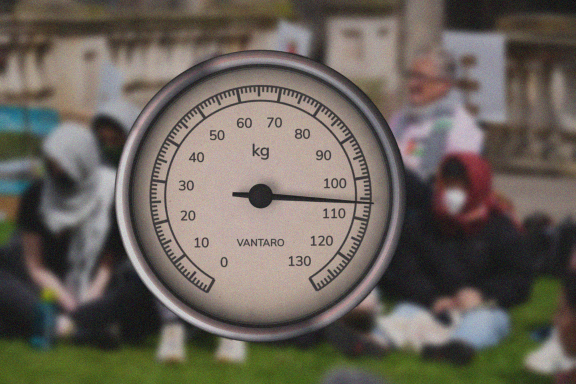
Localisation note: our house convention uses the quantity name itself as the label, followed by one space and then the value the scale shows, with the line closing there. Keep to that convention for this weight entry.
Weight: 106 kg
